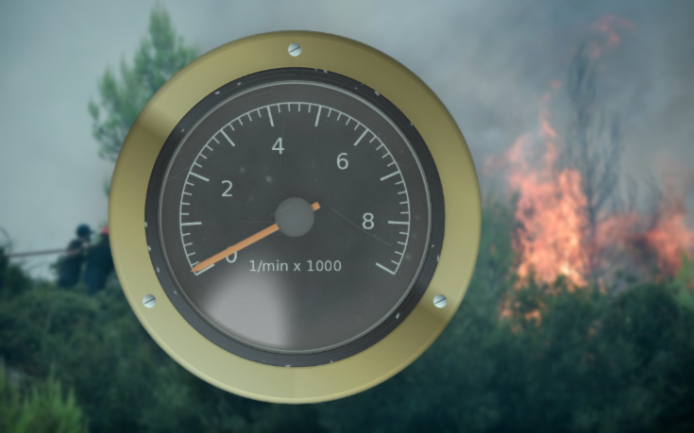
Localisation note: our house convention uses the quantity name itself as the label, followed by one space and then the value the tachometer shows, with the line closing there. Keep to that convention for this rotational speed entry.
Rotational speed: 100 rpm
